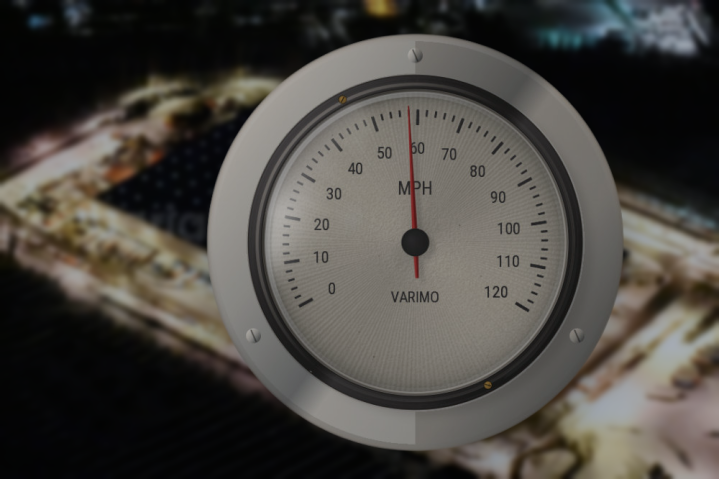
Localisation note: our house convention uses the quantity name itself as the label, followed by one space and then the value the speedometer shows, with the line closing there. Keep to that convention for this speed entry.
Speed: 58 mph
